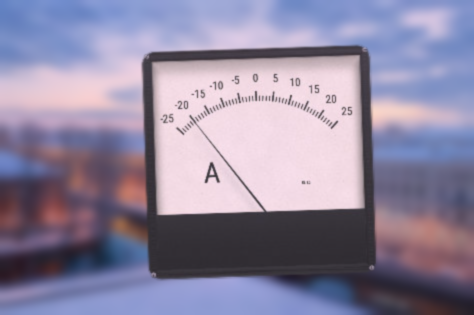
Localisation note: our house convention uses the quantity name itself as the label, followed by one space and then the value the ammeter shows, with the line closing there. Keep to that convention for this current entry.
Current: -20 A
